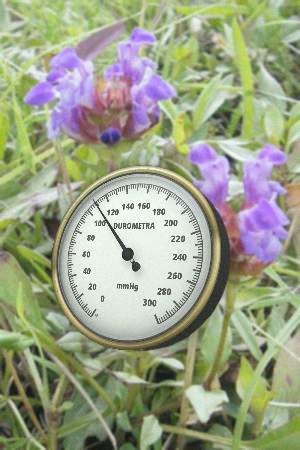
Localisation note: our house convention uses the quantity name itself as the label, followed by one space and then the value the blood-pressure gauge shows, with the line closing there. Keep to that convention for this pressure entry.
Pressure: 110 mmHg
